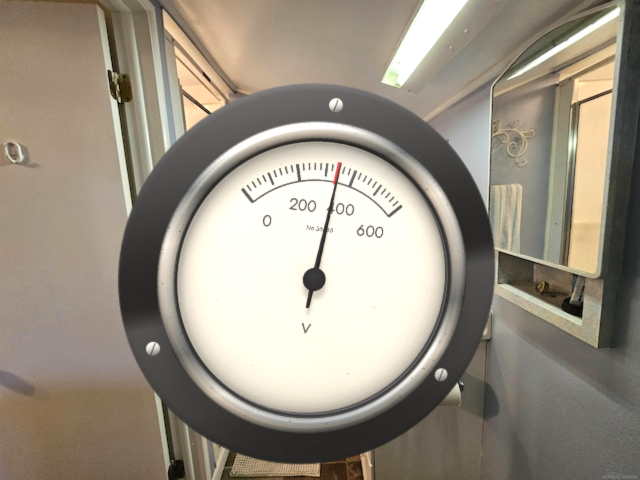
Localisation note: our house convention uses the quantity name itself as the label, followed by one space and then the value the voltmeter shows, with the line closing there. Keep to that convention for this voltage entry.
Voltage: 340 V
